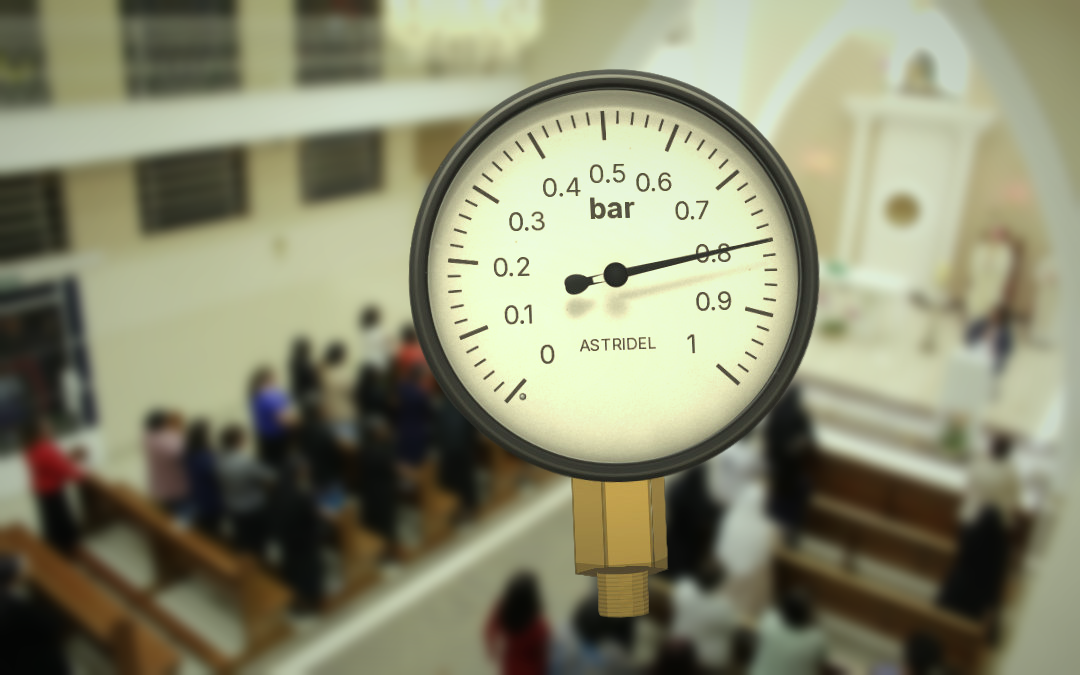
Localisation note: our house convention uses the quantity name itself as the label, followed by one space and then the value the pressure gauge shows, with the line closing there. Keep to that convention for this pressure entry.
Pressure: 0.8 bar
